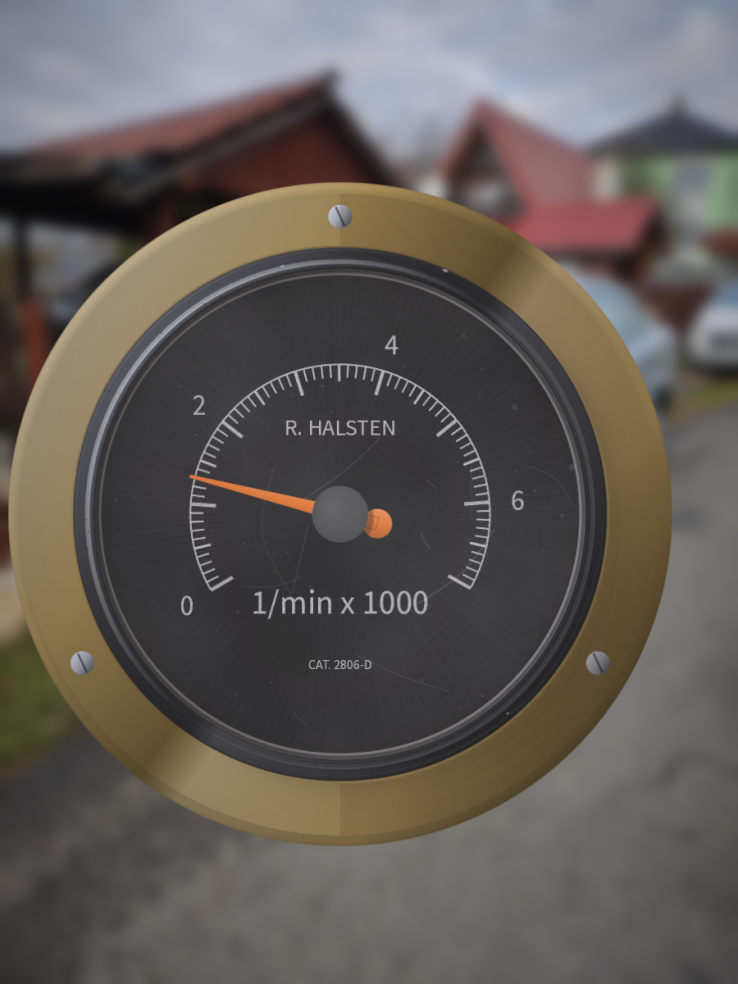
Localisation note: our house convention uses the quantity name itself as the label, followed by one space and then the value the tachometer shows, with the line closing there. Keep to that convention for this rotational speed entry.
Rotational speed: 1300 rpm
